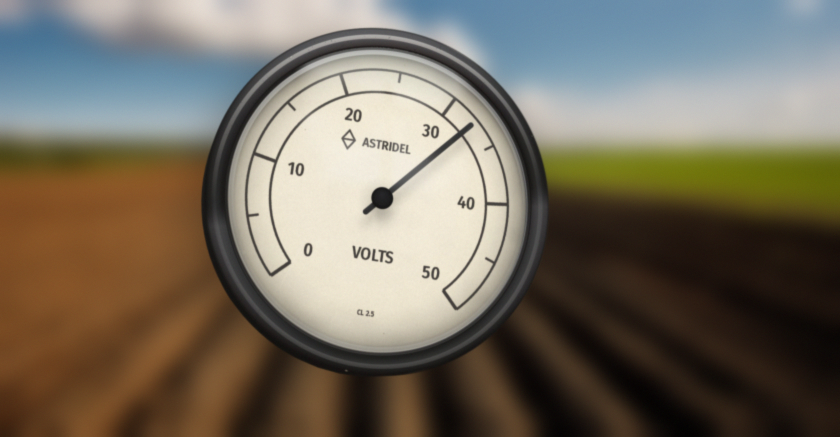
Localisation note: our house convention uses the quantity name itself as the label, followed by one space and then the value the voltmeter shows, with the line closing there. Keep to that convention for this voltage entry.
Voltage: 32.5 V
